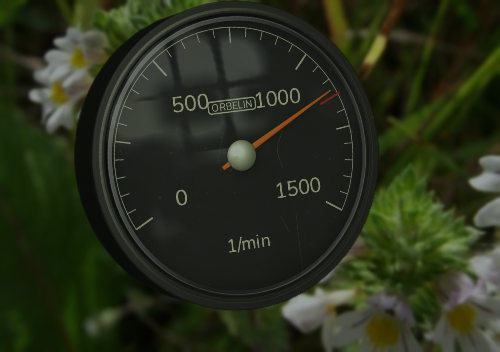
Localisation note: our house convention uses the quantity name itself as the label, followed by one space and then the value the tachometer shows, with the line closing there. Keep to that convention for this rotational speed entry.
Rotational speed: 1125 rpm
